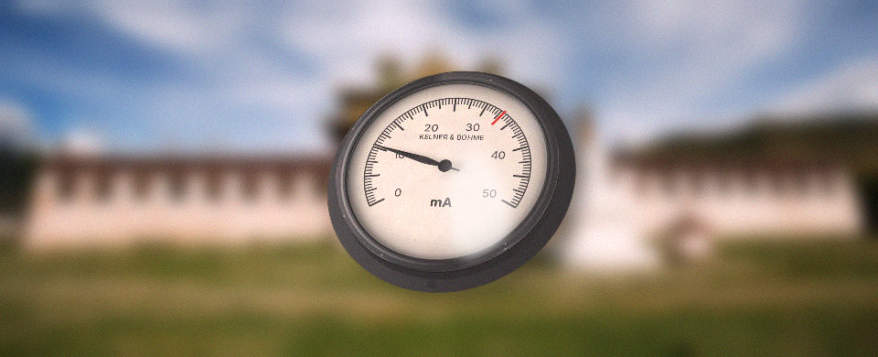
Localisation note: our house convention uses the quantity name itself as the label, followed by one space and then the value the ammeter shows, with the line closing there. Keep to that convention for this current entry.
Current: 10 mA
